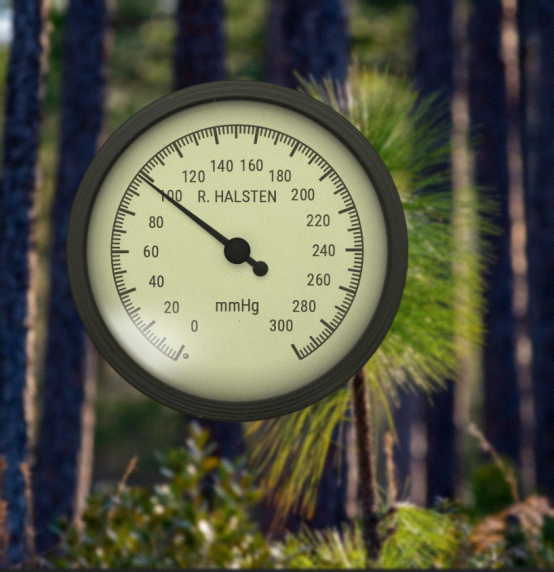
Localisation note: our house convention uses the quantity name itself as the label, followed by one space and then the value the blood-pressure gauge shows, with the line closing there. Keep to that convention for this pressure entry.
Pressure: 98 mmHg
